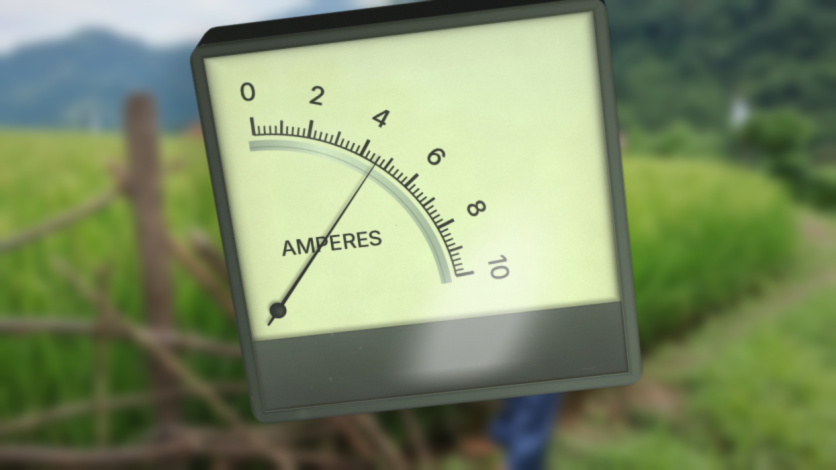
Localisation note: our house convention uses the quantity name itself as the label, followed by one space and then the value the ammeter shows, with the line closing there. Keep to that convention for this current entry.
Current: 4.6 A
